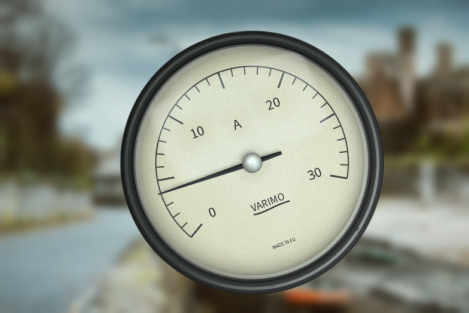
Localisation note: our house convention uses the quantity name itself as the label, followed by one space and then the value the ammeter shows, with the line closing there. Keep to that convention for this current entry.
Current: 4 A
